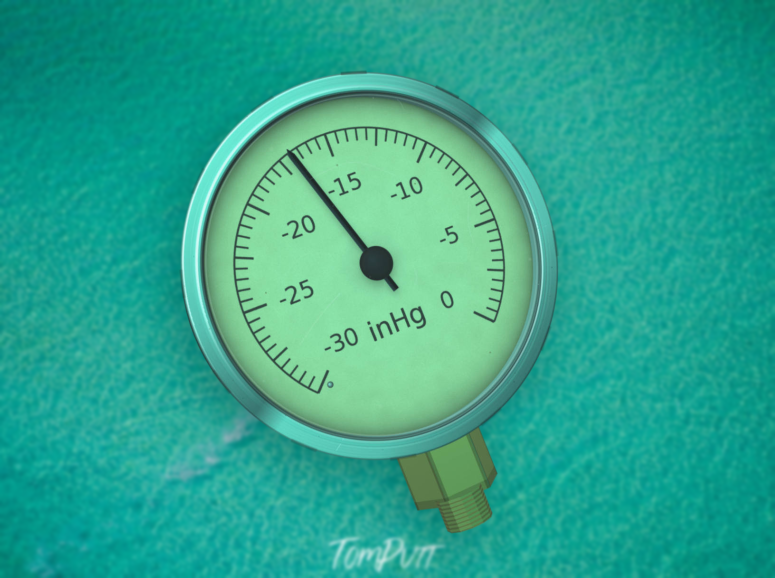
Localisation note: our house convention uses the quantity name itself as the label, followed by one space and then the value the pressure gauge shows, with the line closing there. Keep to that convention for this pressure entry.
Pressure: -17 inHg
